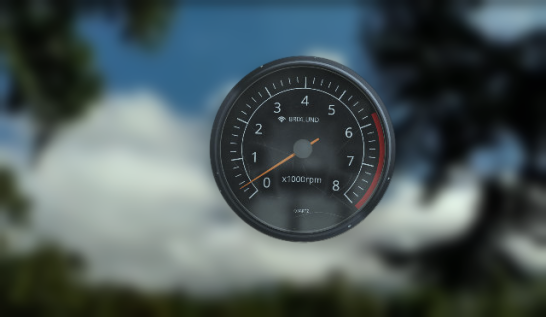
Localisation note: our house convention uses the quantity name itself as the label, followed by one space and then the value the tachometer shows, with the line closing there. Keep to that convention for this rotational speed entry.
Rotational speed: 300 rpm
